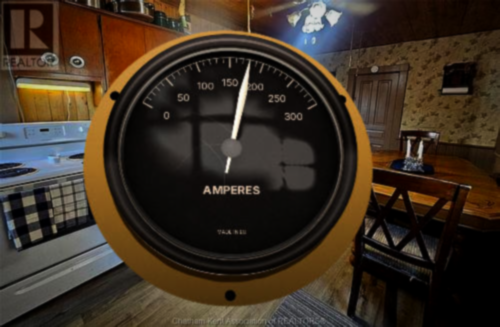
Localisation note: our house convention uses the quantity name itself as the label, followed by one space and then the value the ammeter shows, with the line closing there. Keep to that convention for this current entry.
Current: 180 A
